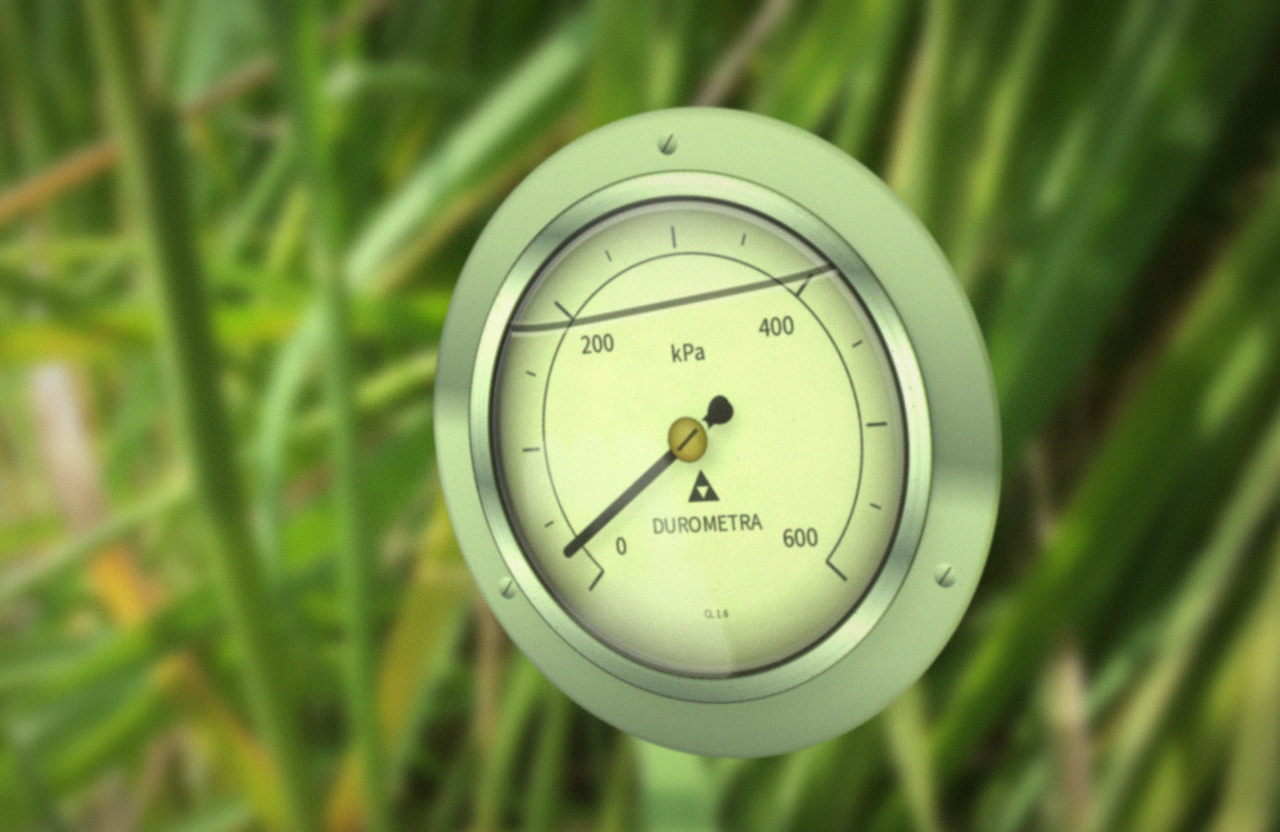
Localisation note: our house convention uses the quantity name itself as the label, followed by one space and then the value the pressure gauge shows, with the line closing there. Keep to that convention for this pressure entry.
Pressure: 25 kPa
